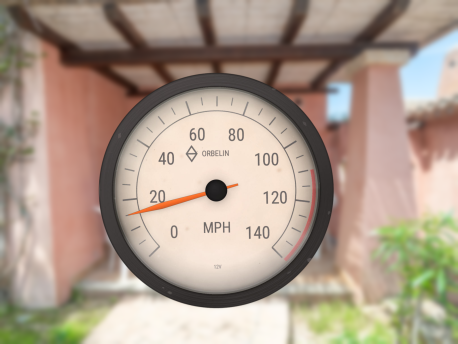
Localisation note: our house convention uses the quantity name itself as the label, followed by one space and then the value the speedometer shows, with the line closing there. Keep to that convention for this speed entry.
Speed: 15 mph
